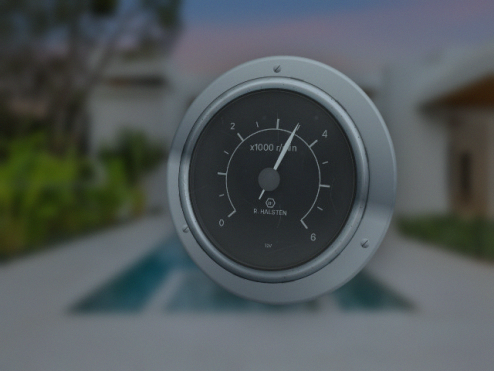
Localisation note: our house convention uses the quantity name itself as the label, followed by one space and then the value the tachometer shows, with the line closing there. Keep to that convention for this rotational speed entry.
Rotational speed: 3500 rpm
